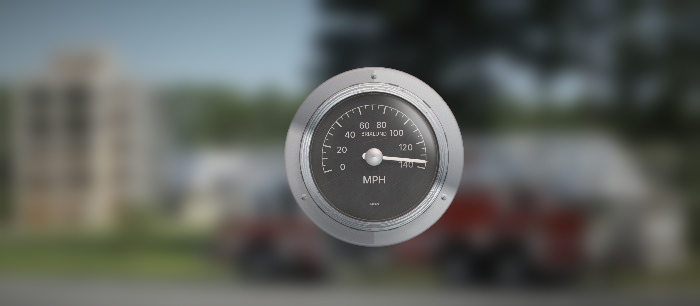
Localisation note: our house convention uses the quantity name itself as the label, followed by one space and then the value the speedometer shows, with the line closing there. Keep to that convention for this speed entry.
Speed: 135 mph
